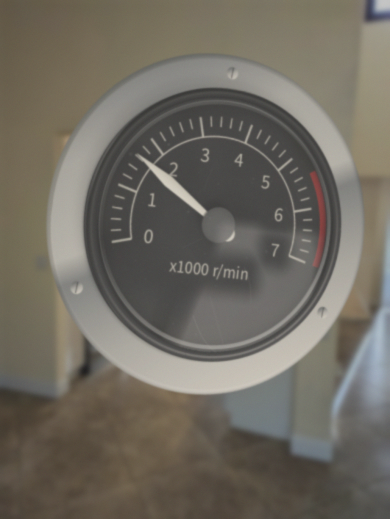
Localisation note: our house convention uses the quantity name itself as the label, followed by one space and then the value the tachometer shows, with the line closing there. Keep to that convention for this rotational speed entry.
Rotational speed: 1600 rpm
